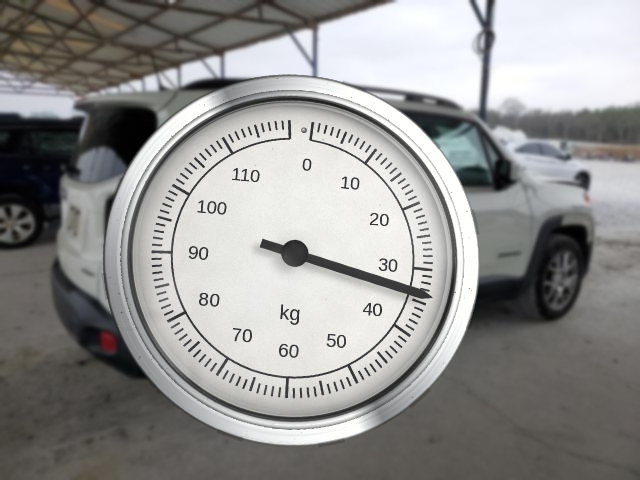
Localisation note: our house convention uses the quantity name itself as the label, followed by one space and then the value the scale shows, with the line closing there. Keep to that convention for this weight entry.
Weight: 34 kg
